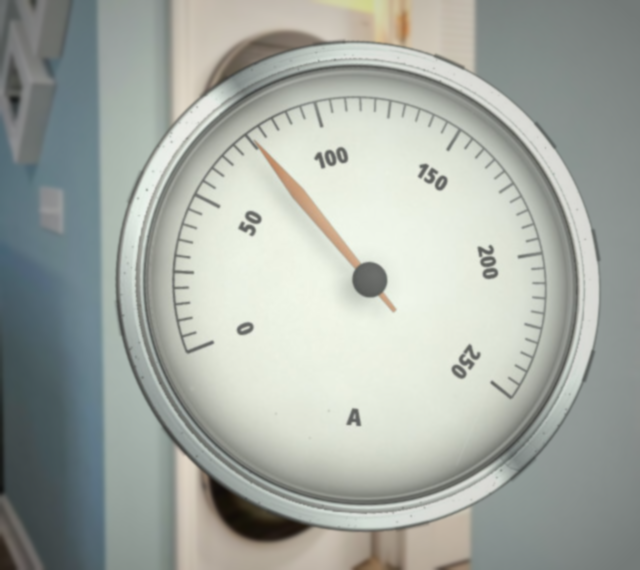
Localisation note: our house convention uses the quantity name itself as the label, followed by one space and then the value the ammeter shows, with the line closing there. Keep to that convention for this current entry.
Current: 75 A
